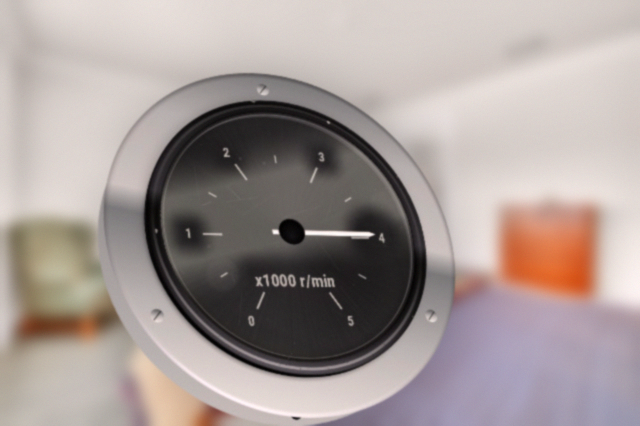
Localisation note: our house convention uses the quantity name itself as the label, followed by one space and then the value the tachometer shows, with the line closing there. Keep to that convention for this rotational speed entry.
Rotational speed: 4000 rpm
